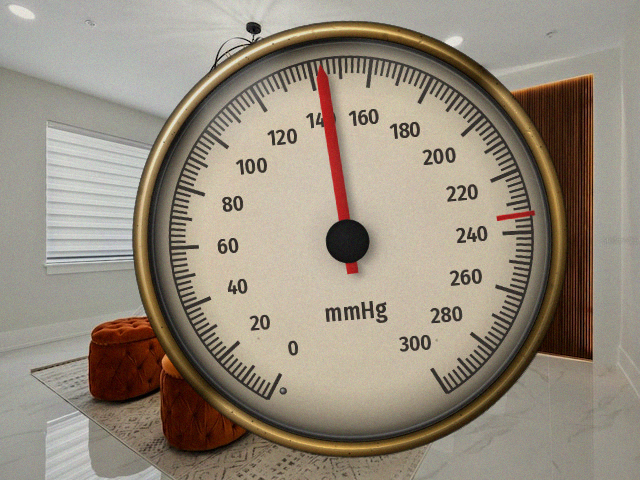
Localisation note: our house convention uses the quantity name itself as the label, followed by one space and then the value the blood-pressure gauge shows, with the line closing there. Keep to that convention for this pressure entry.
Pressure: 144 mmHg
